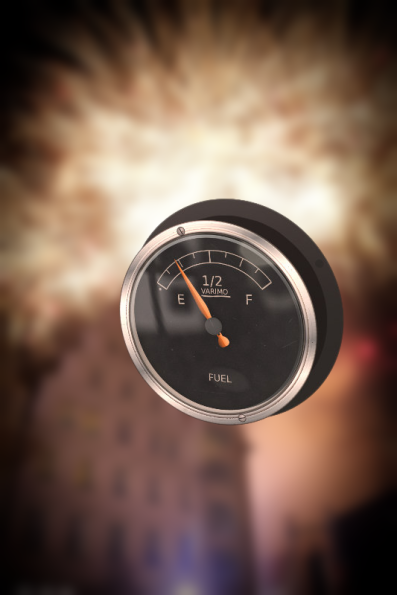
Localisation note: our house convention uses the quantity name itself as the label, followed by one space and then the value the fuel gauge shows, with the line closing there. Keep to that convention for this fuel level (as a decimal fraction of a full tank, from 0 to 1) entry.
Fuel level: 0.25
